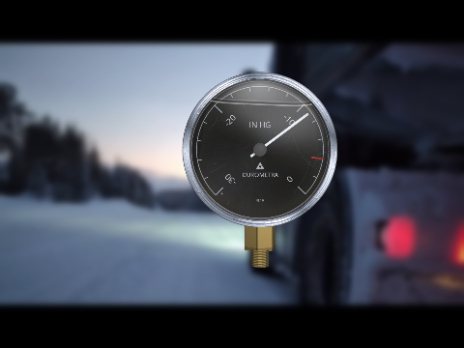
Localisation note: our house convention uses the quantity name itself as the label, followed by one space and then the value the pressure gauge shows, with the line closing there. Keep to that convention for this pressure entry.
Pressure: -9 inHg
